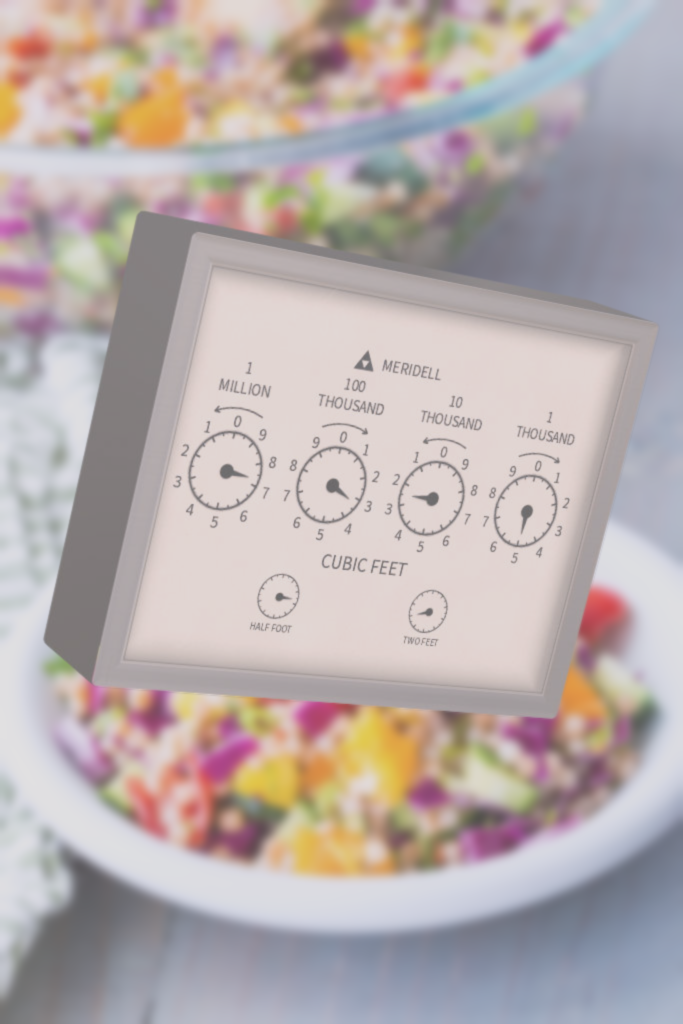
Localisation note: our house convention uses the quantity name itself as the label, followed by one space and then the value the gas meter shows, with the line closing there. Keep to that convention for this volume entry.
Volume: 732500 ft³
